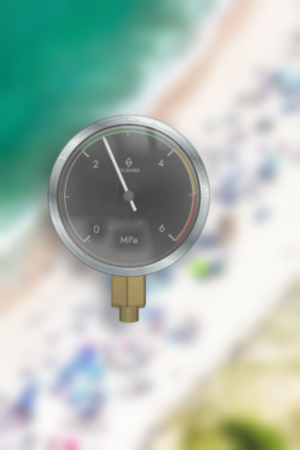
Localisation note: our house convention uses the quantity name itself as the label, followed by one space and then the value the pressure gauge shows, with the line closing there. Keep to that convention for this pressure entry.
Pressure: 2.5 MPa
